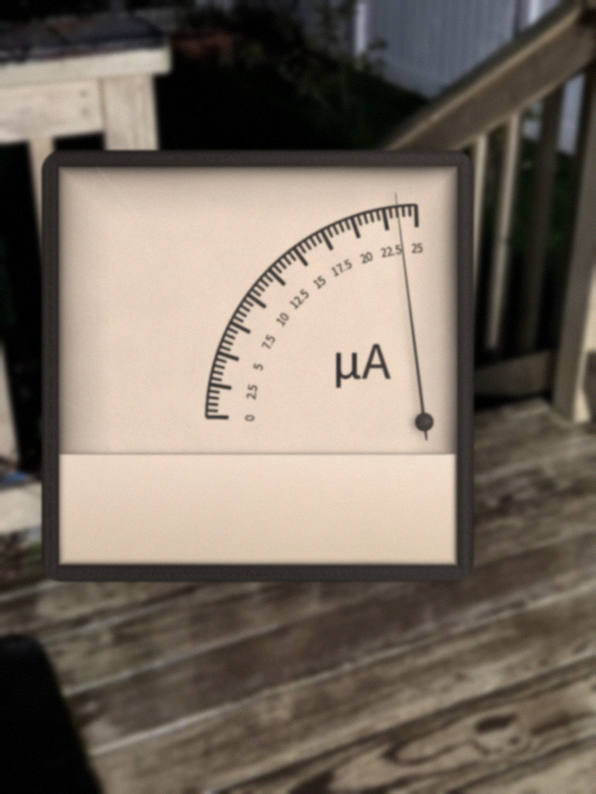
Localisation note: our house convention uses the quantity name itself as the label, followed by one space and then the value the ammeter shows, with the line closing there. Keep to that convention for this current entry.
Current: 23.5 µA
